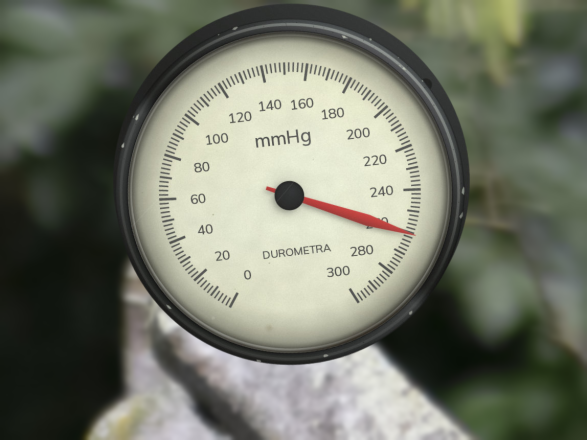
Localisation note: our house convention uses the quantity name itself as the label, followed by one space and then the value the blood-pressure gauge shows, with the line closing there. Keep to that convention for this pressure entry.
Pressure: 260 mmHg
